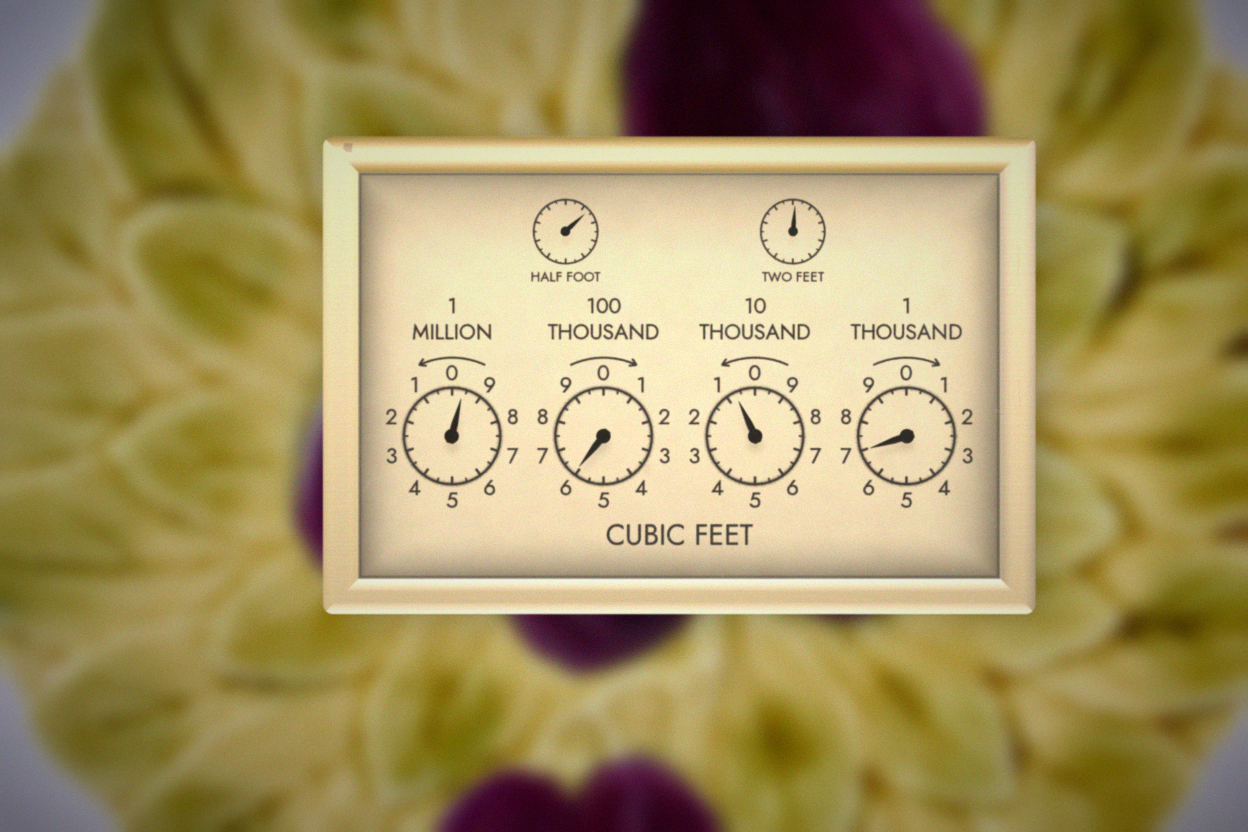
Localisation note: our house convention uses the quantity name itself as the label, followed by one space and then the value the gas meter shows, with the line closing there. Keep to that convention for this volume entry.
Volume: 960700 ft³
